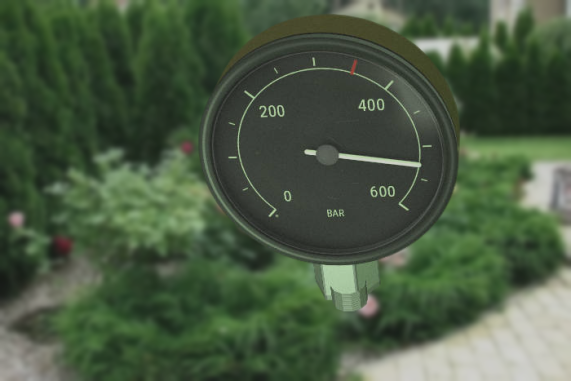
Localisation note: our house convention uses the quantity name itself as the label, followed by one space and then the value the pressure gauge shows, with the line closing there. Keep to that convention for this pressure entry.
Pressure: 525 bar
